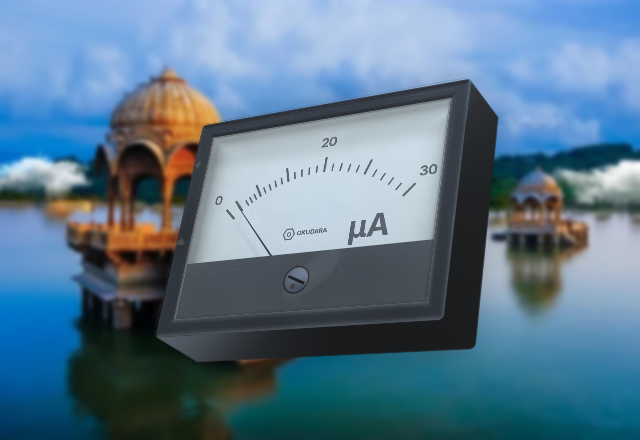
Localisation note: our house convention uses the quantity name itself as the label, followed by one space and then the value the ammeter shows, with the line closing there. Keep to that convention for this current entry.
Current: 5 µA
